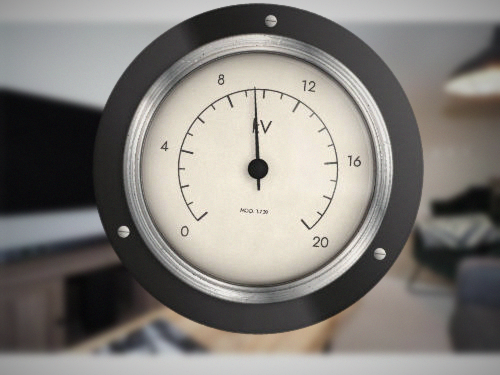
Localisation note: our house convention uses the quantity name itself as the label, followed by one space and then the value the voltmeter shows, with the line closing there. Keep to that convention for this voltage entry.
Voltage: 9.5 kV
